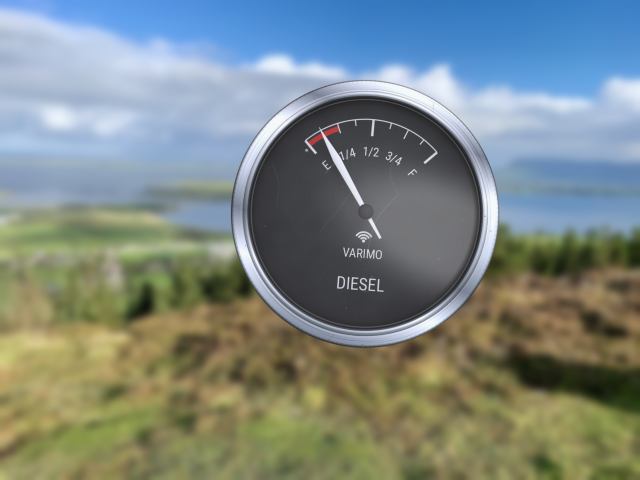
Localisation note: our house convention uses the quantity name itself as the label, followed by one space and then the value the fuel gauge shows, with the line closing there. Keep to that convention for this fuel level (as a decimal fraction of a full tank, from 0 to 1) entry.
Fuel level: 0.125
